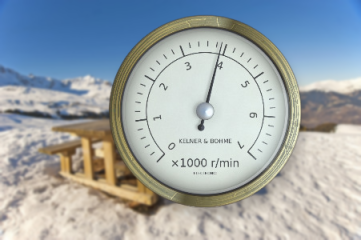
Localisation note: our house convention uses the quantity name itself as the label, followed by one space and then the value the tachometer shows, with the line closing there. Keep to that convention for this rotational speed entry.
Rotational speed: 3900 rpm
